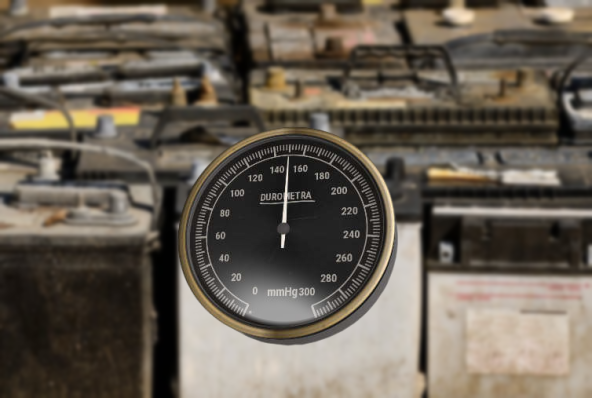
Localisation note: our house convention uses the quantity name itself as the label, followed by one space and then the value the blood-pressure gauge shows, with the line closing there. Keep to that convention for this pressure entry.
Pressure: 150 mmHg
